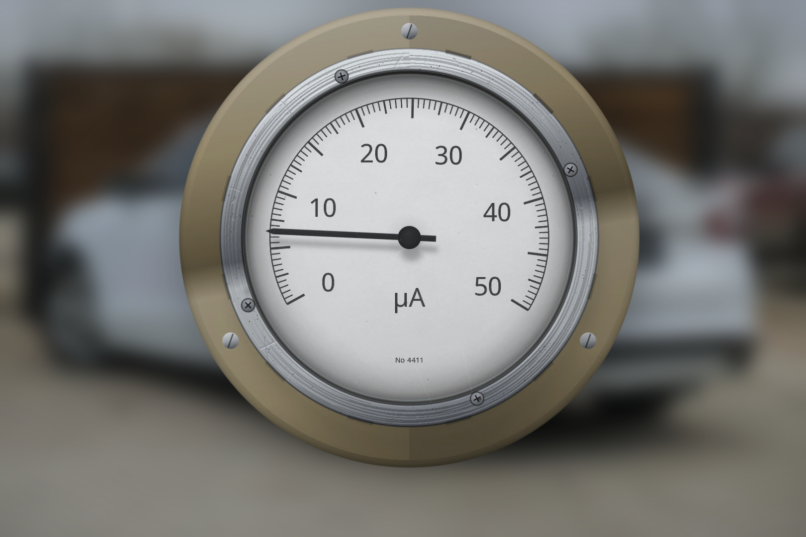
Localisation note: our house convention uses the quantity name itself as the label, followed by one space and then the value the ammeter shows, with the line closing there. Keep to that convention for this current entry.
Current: 6.5 µA
